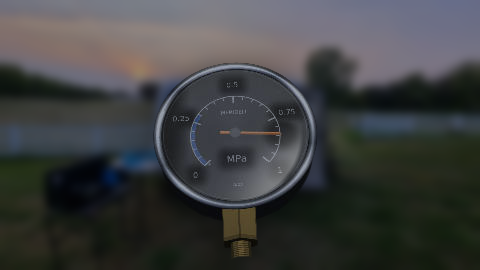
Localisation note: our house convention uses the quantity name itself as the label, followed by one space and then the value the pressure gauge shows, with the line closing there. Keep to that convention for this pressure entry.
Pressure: 0.85 MPa
